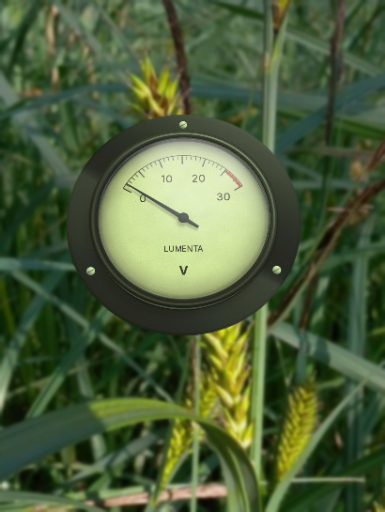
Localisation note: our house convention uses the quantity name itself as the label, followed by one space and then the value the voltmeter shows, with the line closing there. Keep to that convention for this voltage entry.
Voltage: 1 V
